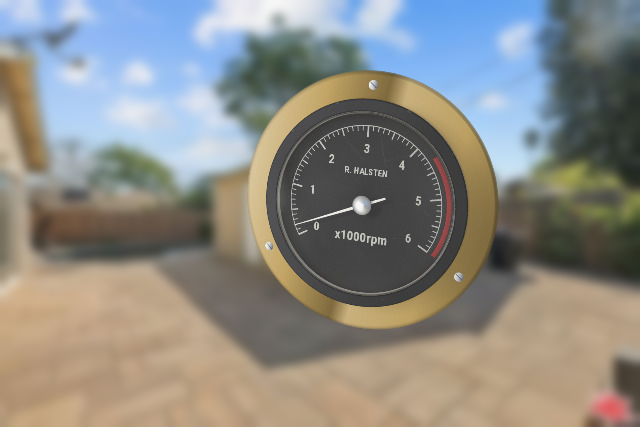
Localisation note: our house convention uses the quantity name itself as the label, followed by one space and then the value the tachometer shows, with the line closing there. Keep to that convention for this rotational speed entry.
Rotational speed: 200 rpm
